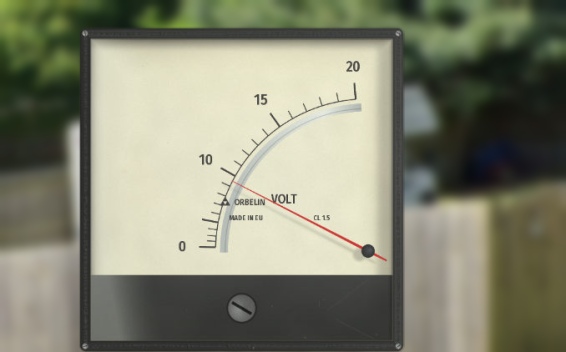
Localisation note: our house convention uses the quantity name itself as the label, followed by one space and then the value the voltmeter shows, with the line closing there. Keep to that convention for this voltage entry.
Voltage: 9.5 V
